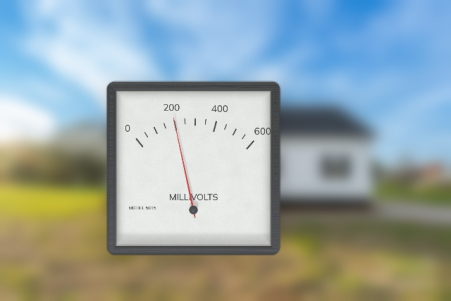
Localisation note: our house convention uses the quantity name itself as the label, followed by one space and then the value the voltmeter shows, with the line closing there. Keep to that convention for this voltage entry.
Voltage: 200 mV
